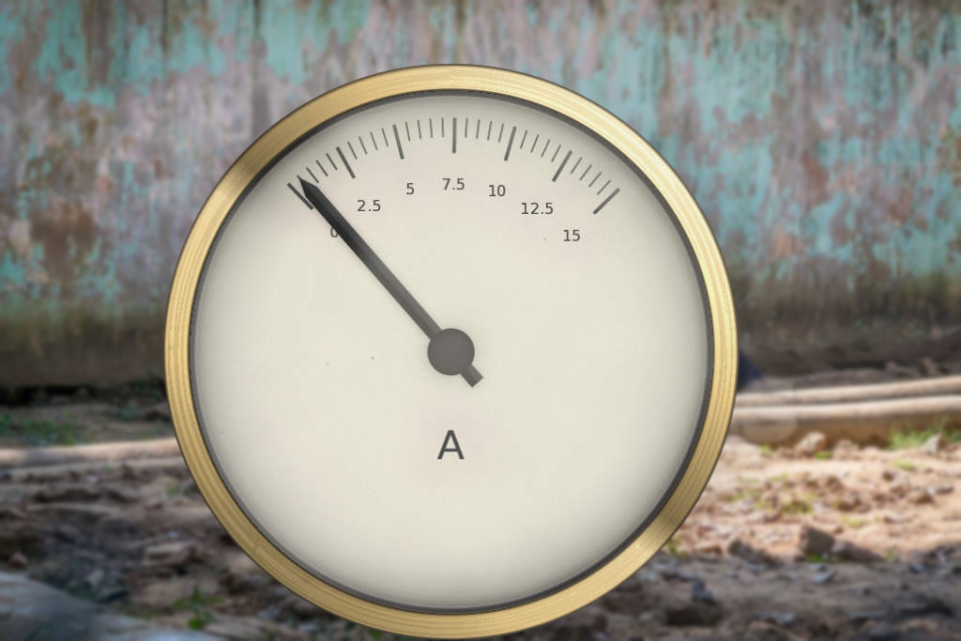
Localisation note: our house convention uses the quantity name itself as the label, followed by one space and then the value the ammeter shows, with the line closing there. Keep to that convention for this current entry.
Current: 0.5 A
